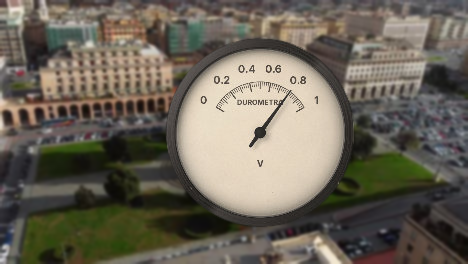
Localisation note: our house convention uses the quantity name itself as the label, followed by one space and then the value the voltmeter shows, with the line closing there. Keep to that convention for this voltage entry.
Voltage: 0.8 V
